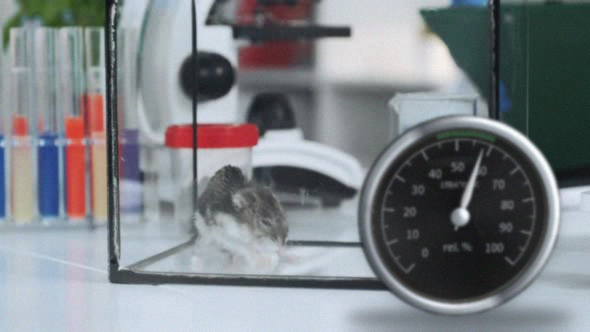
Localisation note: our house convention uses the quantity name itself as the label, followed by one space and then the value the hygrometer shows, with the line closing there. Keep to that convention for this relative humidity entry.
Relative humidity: 57.5 %
